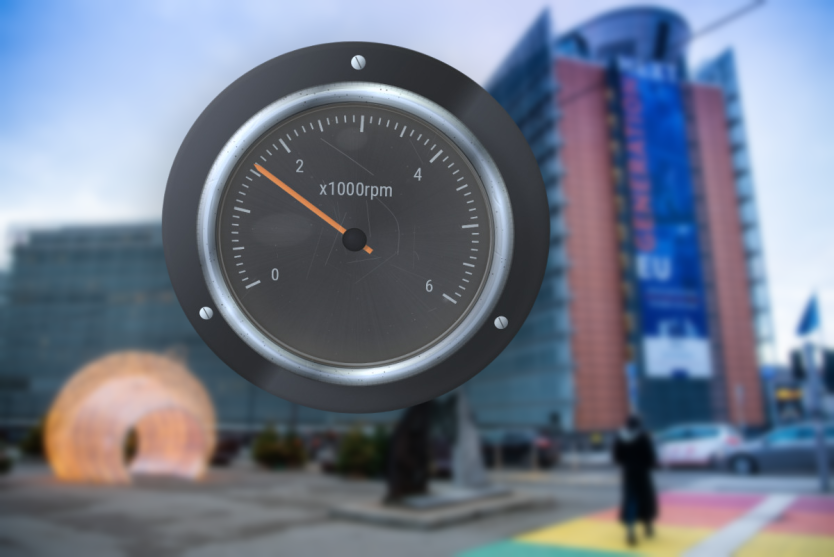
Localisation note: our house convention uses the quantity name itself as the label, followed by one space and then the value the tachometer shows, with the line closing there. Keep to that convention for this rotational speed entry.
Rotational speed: 1600 rpm
